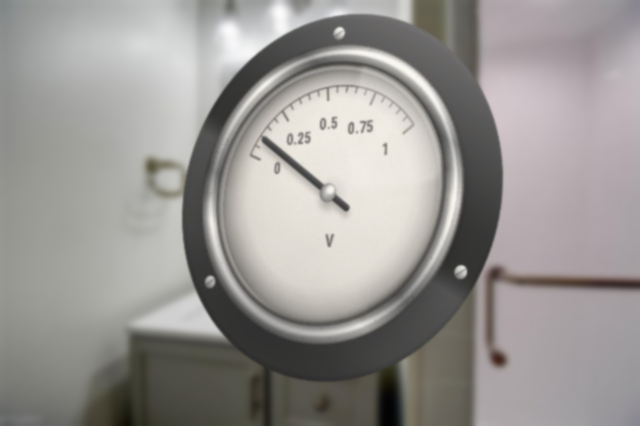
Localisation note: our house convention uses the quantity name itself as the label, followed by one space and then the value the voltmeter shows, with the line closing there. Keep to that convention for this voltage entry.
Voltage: 0.1 V
